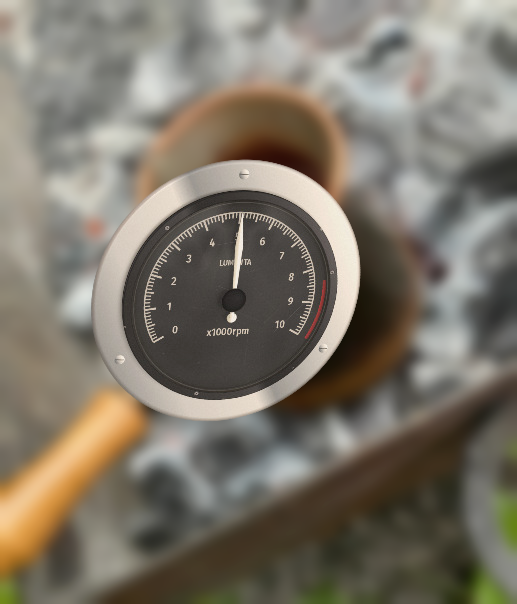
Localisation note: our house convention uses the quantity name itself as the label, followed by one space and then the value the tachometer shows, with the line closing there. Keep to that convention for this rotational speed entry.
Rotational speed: 5000 rpm
